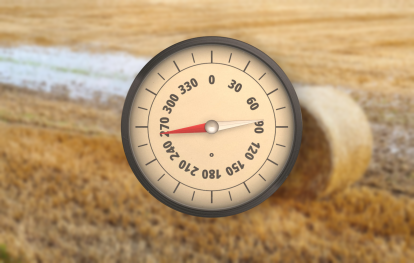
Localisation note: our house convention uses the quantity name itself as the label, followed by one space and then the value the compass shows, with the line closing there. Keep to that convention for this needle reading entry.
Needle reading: 262.5 °
